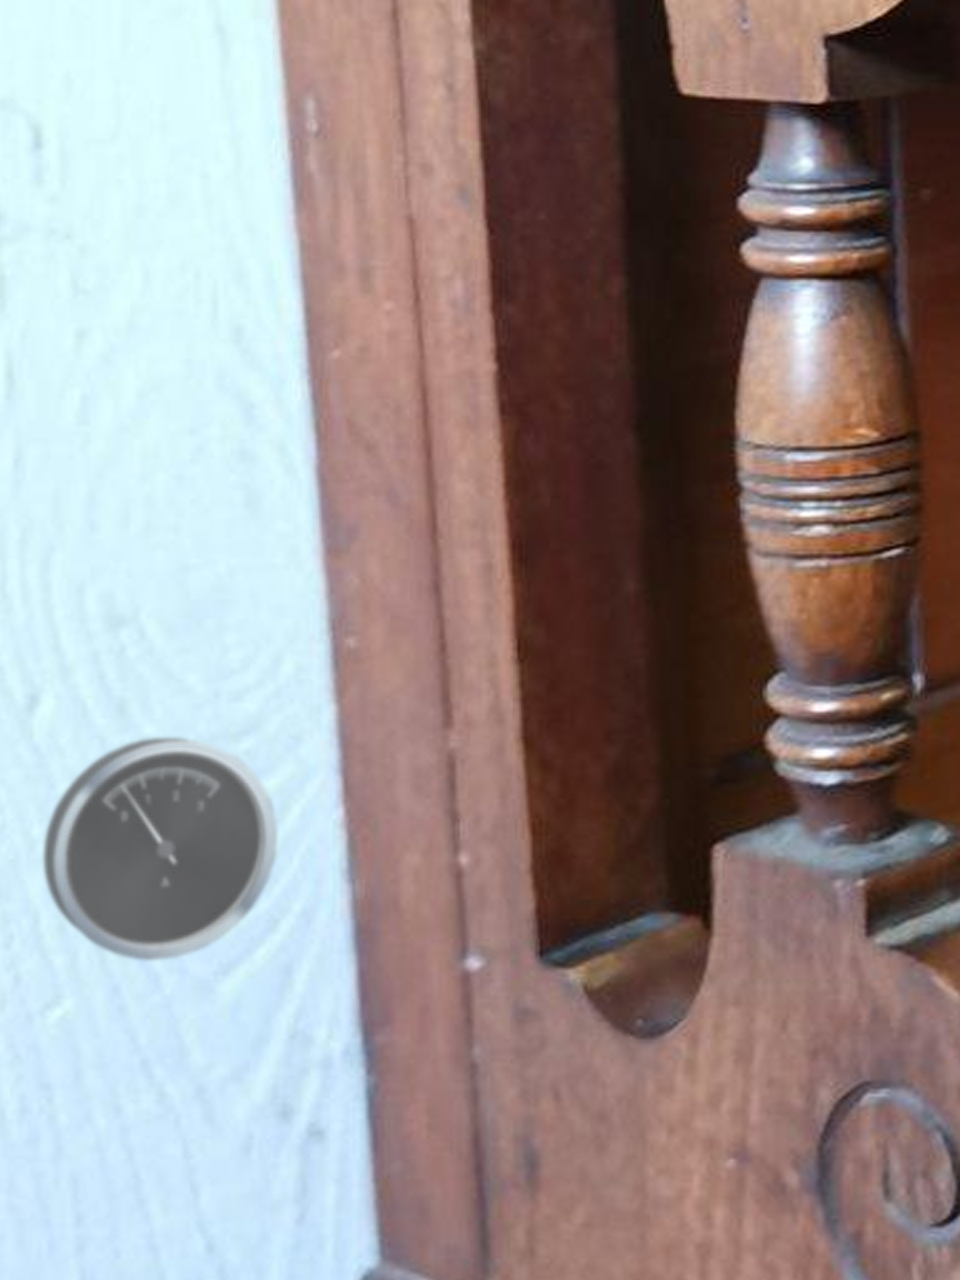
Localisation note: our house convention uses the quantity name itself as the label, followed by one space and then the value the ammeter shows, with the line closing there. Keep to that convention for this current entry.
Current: 0.5 A
